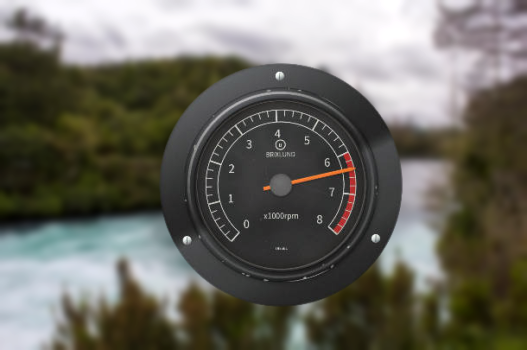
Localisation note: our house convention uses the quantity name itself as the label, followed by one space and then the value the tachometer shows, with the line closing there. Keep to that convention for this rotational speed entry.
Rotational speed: 6400 rpm
